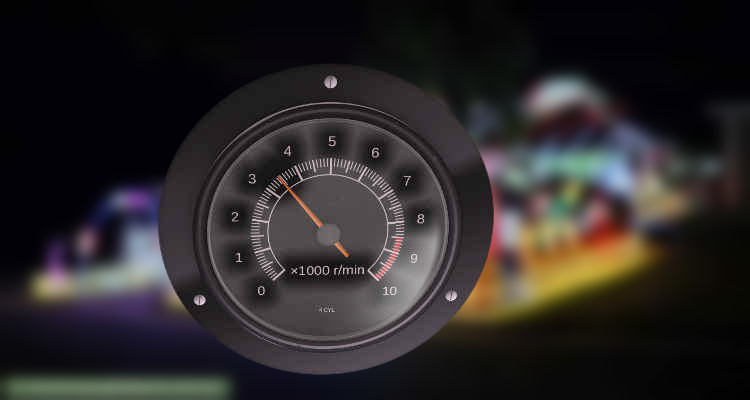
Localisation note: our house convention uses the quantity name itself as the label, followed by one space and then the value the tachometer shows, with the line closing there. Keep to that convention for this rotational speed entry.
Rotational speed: 3500 rpm
